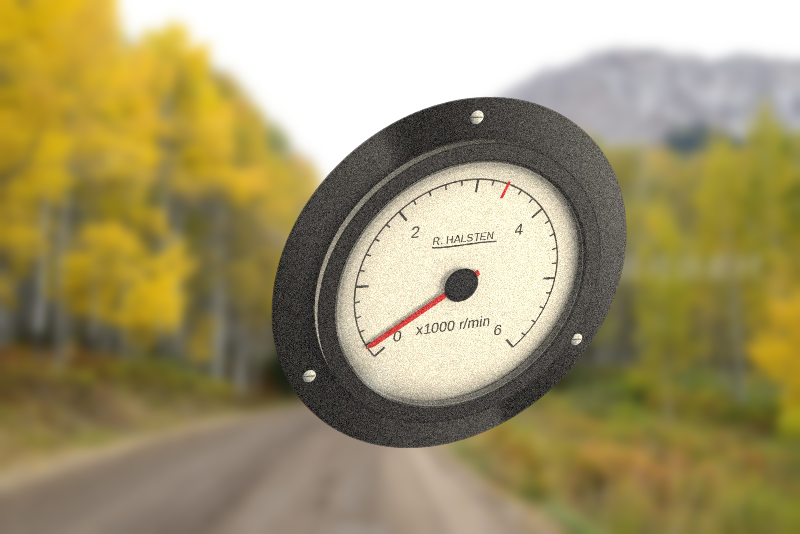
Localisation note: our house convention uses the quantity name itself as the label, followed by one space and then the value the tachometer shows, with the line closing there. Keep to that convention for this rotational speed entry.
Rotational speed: 200 rpm
